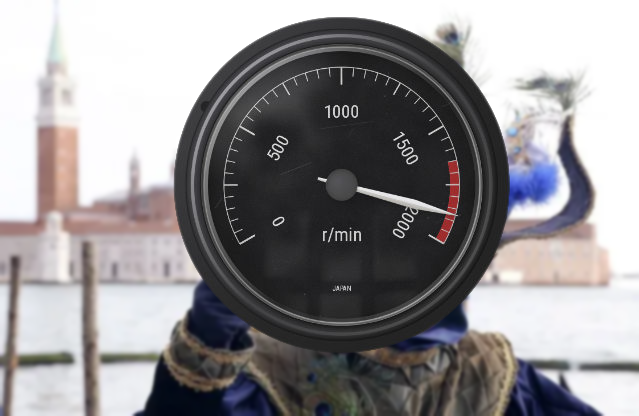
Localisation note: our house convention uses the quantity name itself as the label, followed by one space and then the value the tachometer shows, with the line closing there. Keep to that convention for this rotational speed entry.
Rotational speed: 1875 rpm
